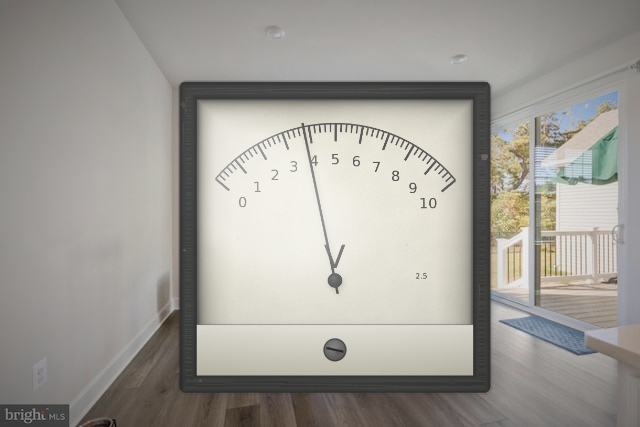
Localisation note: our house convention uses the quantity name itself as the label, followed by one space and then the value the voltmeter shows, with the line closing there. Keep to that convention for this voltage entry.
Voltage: 3.8 V
